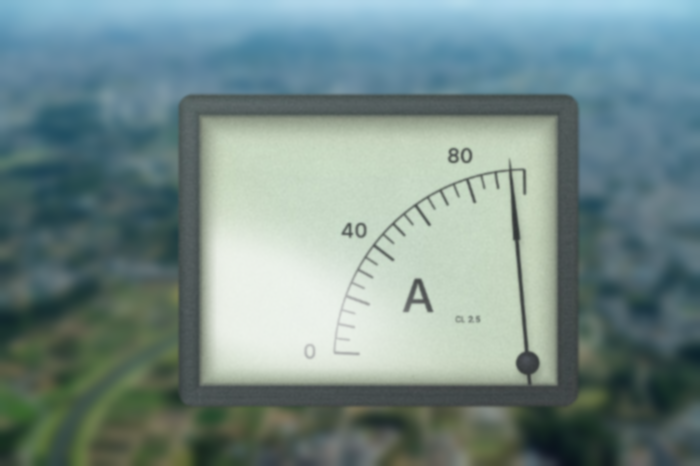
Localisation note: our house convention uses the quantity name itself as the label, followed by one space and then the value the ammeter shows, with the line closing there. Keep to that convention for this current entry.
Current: 95 A
